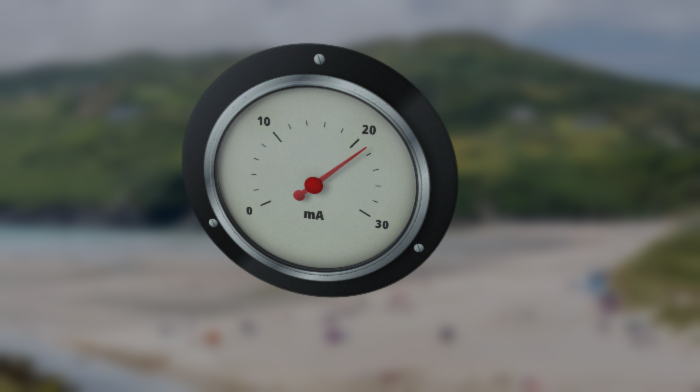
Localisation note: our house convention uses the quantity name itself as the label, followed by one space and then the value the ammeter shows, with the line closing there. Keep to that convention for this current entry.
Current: 21 mA
